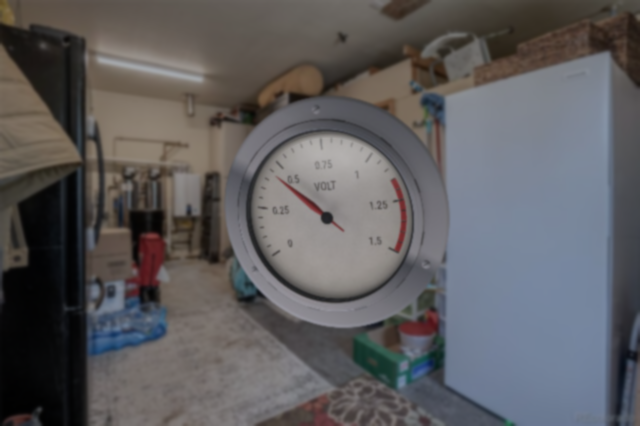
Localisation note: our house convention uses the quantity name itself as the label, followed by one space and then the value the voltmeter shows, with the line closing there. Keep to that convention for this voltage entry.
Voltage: 0.45 V
